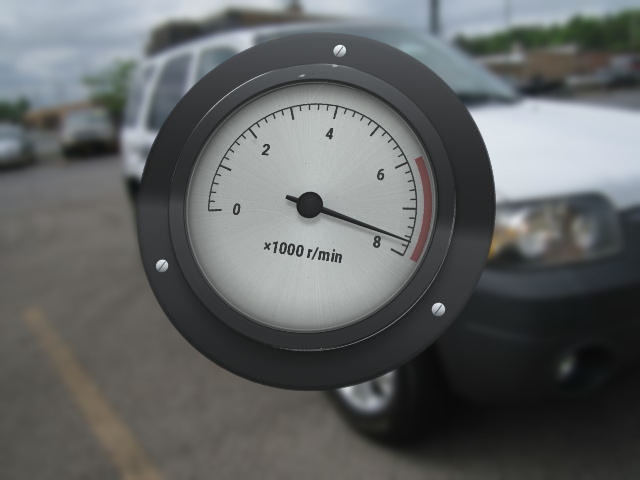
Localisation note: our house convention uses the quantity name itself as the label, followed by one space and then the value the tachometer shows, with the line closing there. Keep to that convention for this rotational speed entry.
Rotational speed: 7700 rpm
